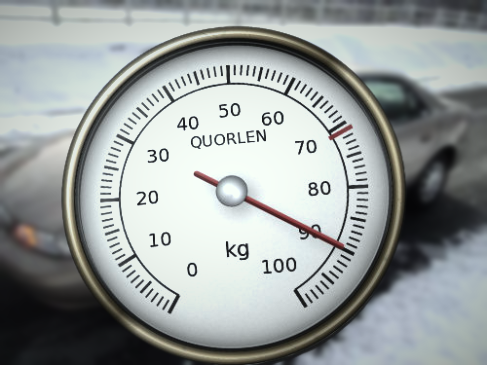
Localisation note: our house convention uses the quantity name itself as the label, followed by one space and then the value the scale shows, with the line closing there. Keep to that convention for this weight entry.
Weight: 90 kg
